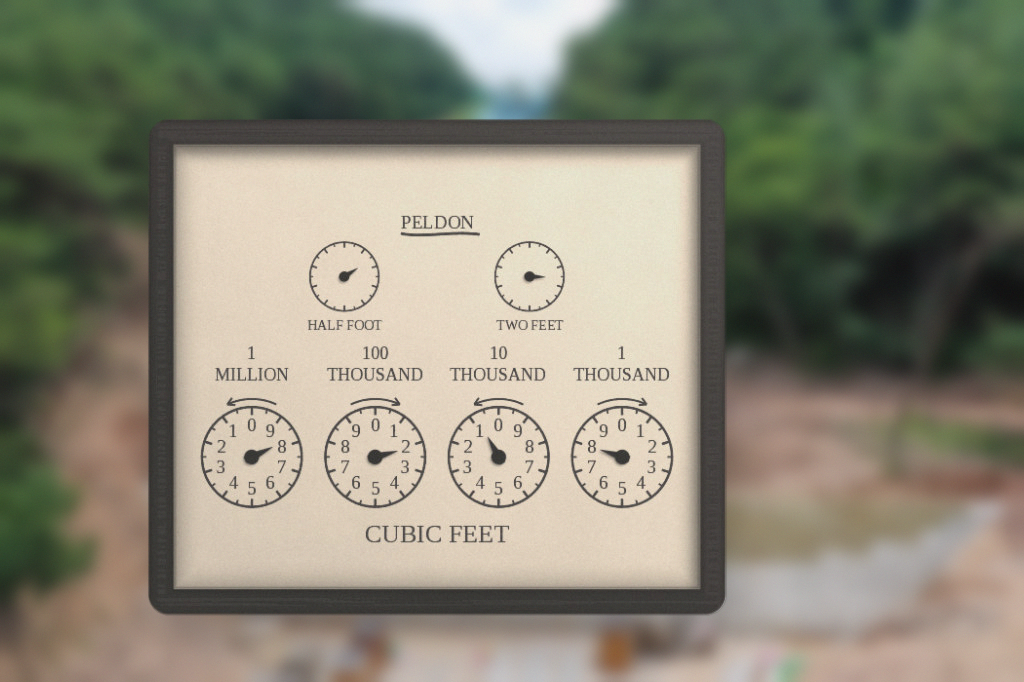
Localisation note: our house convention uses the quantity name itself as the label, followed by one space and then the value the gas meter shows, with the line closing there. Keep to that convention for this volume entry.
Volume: 820800 ft³
